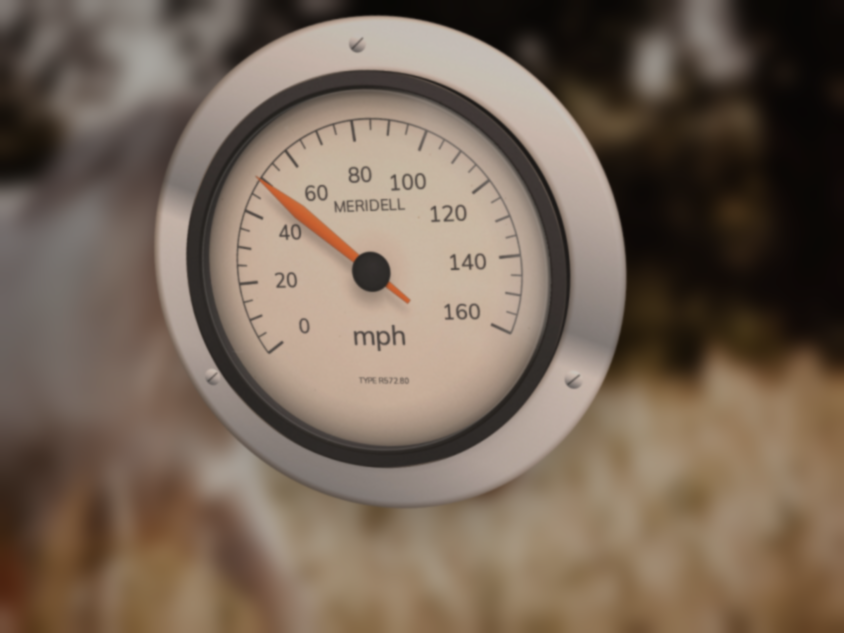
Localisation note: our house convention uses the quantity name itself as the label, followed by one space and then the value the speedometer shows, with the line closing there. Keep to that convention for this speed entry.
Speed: 50 mph
